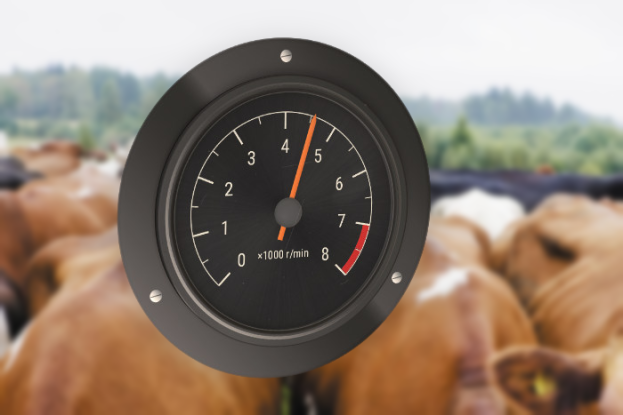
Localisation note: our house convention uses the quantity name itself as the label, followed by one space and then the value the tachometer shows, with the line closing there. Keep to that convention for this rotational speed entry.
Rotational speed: 4500 rpm
